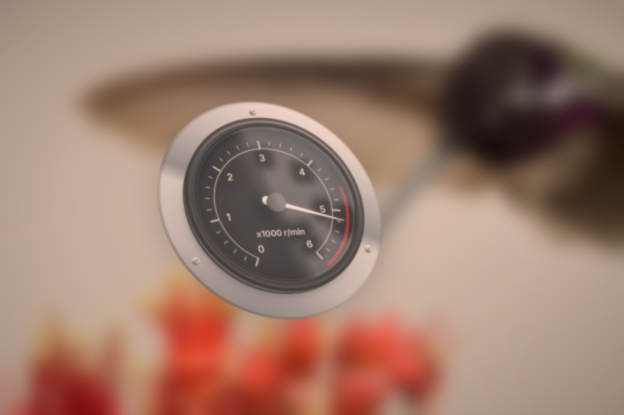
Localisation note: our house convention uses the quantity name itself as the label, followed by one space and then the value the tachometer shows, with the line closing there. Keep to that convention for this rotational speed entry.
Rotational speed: 5200 rpm
